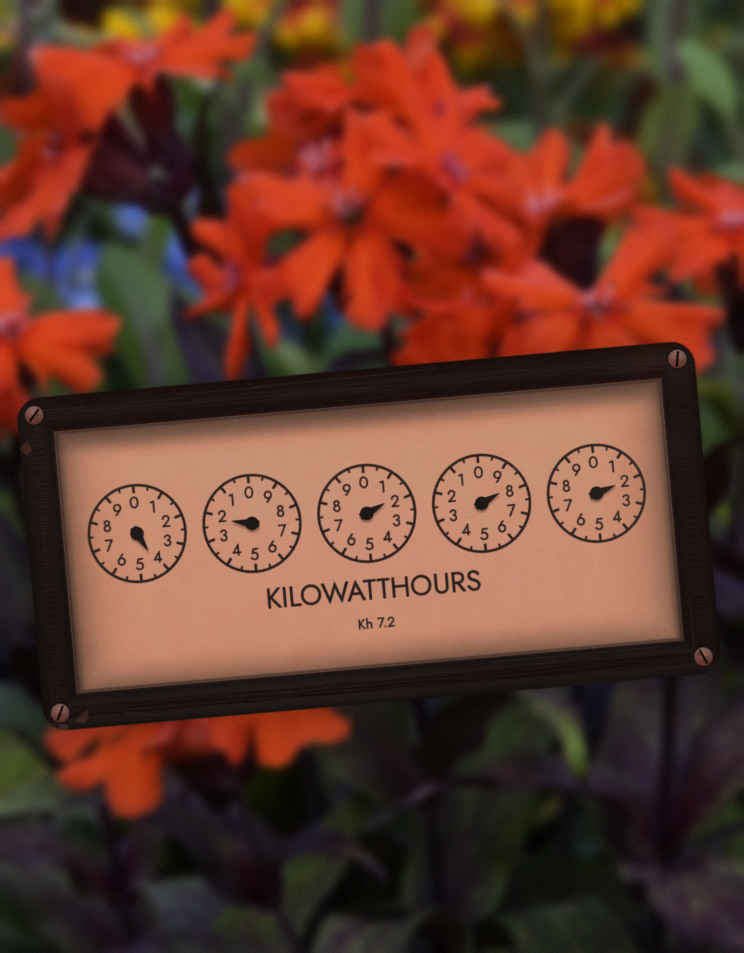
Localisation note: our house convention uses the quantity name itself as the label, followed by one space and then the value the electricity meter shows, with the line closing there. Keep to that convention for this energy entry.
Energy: 42182 kWh
